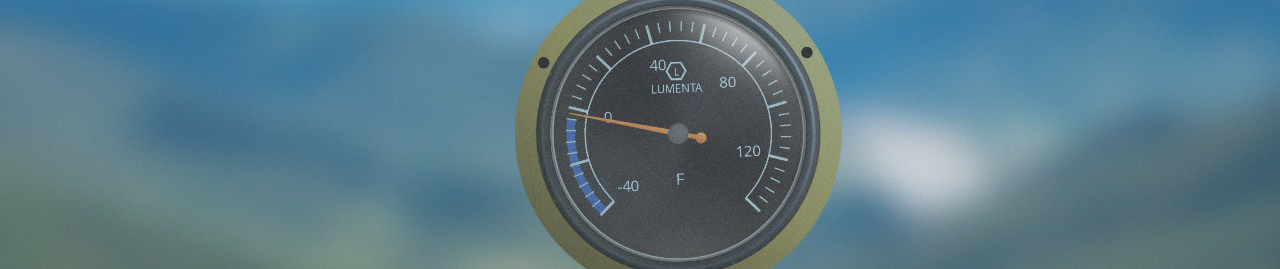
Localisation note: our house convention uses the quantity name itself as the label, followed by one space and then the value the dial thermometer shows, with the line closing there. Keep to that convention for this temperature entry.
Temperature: -2 °F
